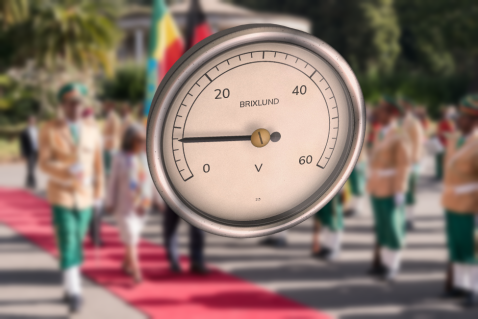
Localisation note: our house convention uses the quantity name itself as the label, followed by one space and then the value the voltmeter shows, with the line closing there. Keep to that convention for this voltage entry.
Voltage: 8 V
